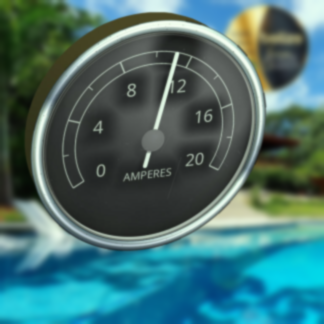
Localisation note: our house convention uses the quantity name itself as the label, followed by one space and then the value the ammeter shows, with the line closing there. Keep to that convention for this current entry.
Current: 11 A
